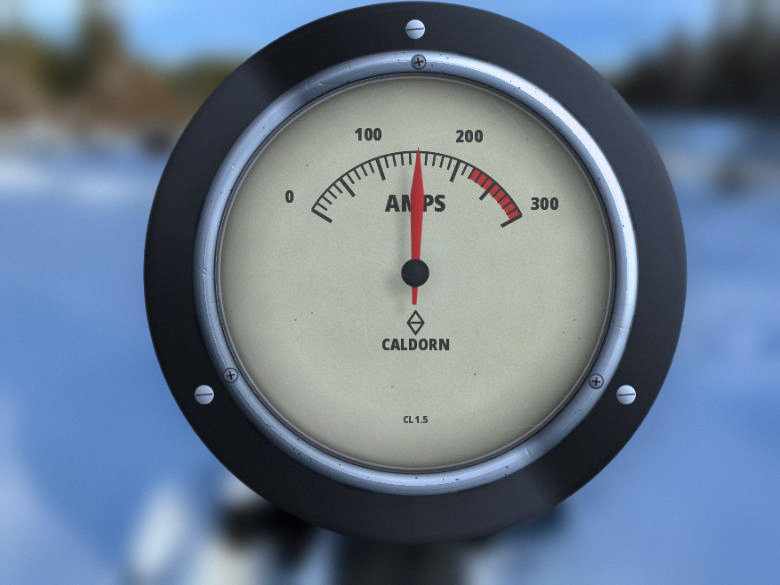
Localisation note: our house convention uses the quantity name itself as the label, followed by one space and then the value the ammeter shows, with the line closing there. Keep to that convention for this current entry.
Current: 150 A
